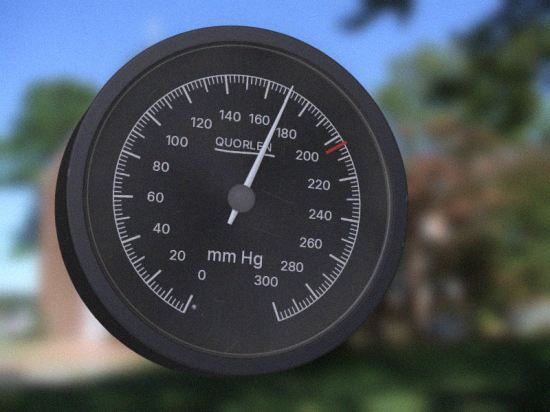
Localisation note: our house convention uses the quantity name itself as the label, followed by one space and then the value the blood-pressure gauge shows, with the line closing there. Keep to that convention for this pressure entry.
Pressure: 170 mmHg
